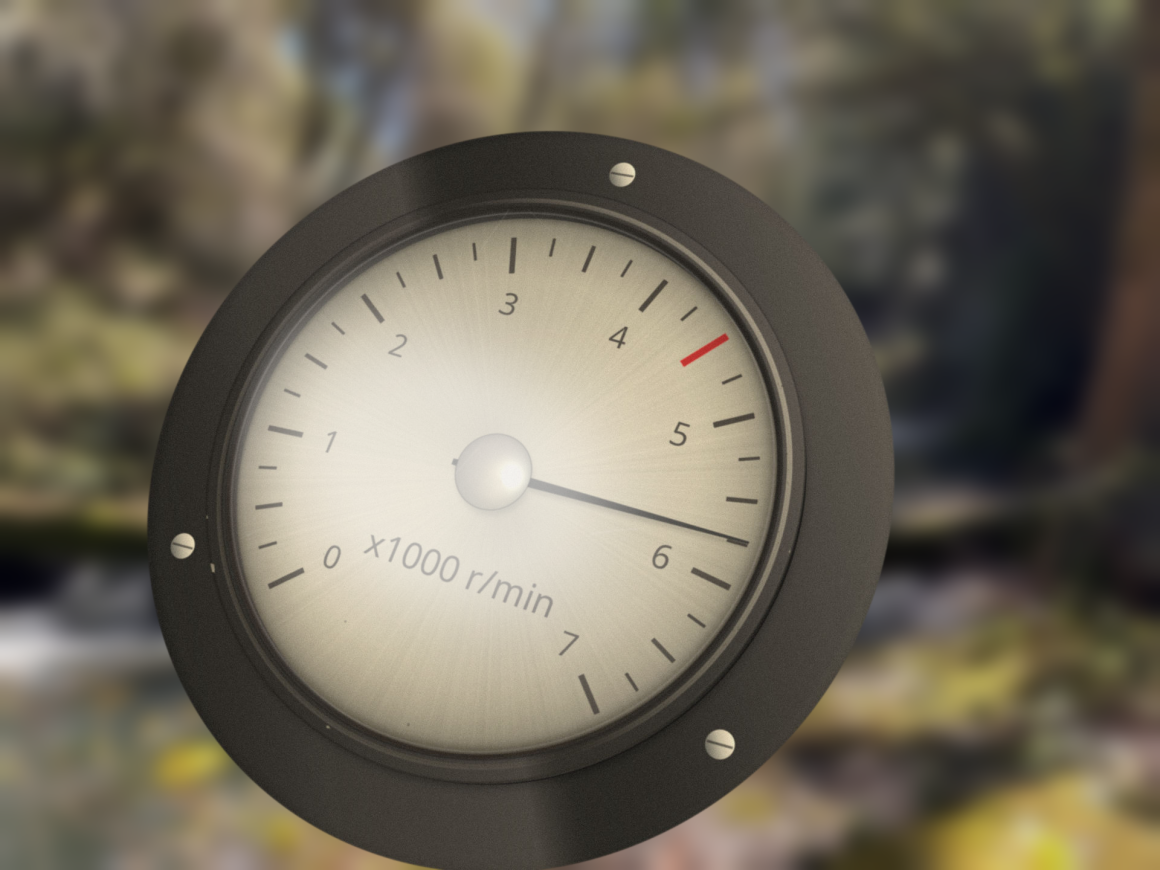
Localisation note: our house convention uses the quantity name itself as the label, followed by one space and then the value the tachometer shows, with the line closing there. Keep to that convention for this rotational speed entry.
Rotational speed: 5750 rpm
